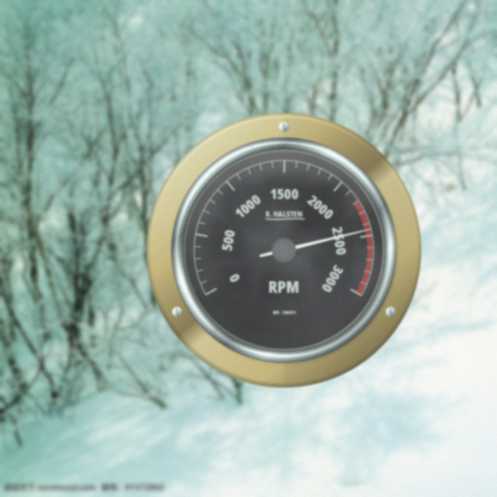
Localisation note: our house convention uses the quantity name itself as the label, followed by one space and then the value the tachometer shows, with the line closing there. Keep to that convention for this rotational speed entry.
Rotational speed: 2450 rpm
